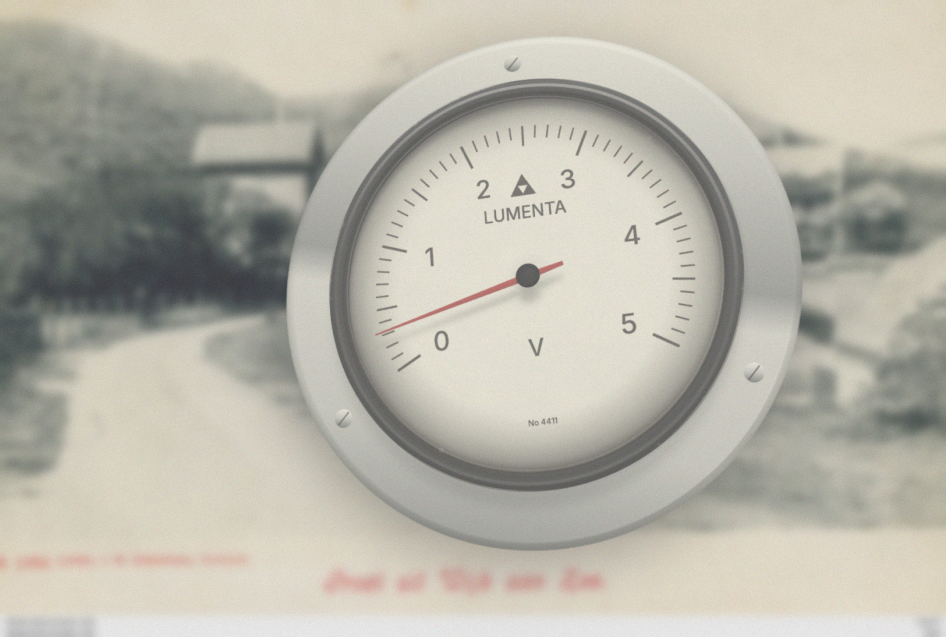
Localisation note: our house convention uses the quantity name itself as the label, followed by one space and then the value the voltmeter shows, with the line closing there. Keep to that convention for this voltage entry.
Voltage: 0.3 V
